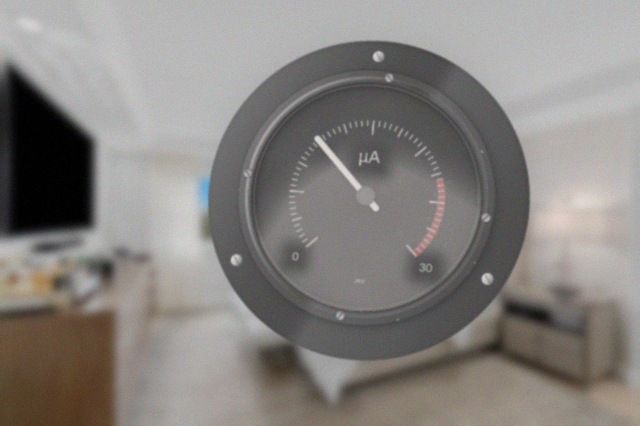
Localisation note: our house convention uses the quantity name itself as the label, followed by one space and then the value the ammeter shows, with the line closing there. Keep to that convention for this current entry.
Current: 10 µA
